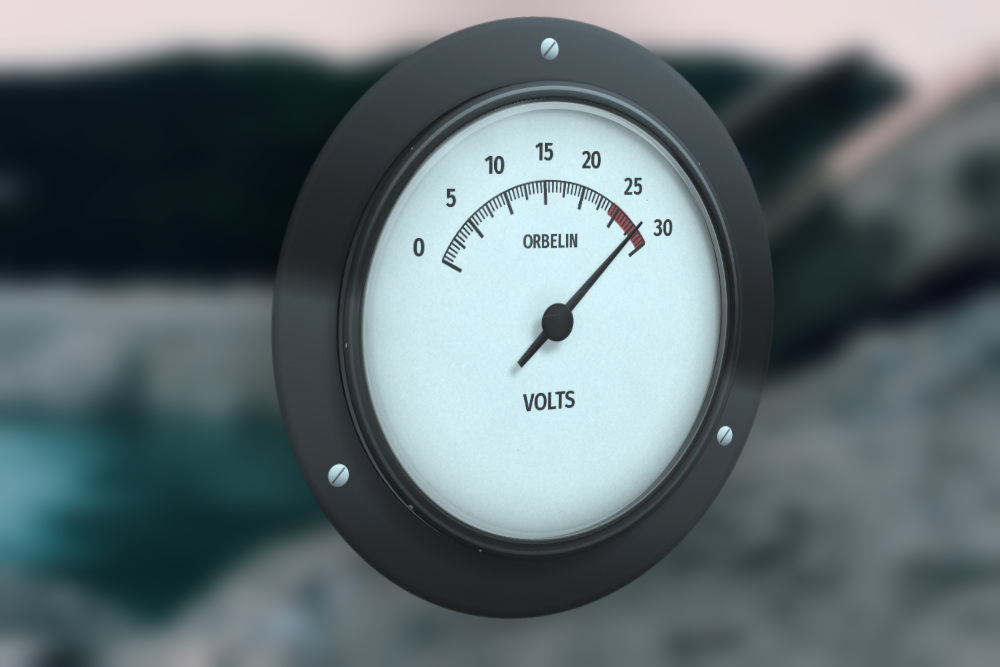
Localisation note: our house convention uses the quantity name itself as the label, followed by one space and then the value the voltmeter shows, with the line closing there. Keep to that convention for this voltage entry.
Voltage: 27.5 V
